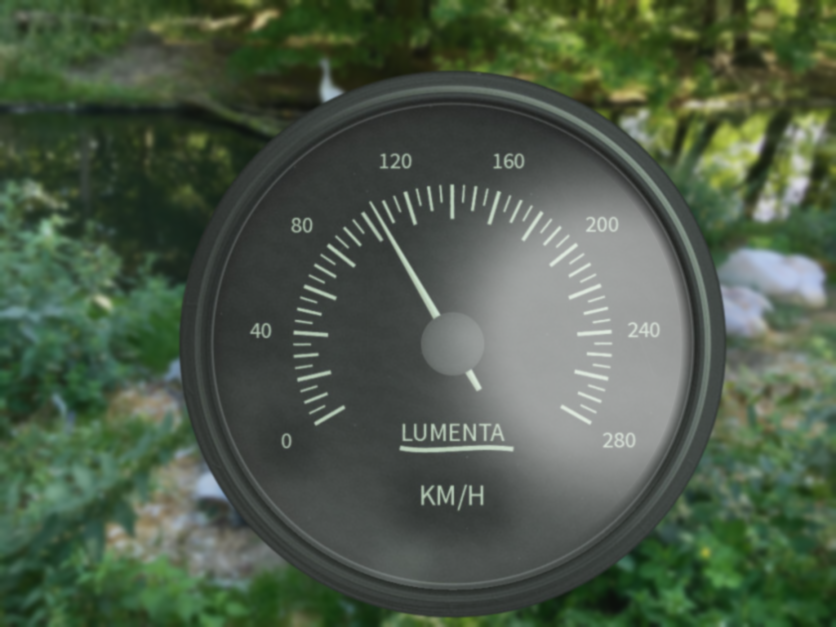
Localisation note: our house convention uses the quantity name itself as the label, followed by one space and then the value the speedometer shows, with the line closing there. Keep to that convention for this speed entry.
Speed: 105 km/h
